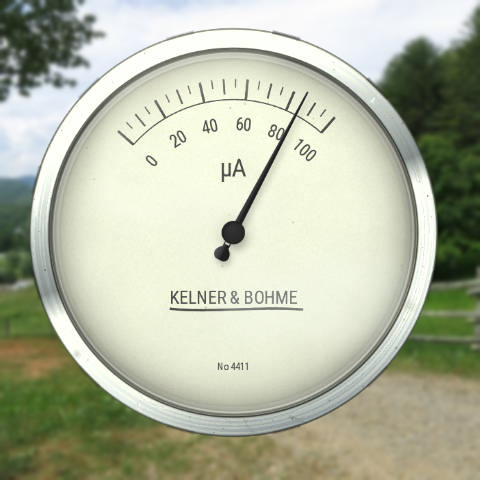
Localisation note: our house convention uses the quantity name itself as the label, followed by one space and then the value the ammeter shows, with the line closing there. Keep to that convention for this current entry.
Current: 85 µA
